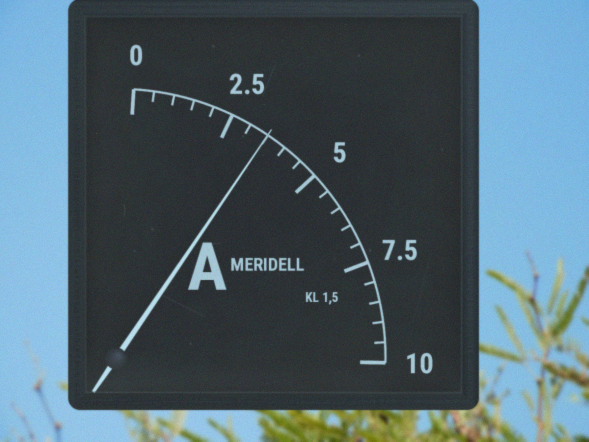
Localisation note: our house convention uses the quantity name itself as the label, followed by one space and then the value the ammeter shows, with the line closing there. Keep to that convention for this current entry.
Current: 3.5 A
